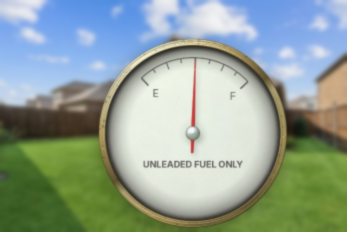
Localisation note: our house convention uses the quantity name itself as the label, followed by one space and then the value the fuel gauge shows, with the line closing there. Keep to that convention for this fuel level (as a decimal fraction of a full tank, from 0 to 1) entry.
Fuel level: 0.5
